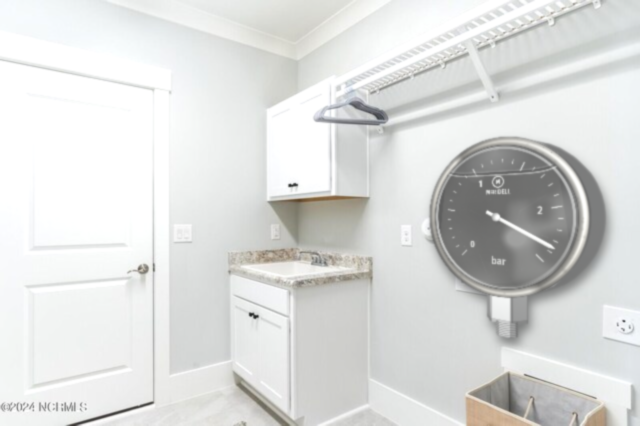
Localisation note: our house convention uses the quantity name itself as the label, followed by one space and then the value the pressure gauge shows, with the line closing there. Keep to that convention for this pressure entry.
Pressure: 2.35 bar
